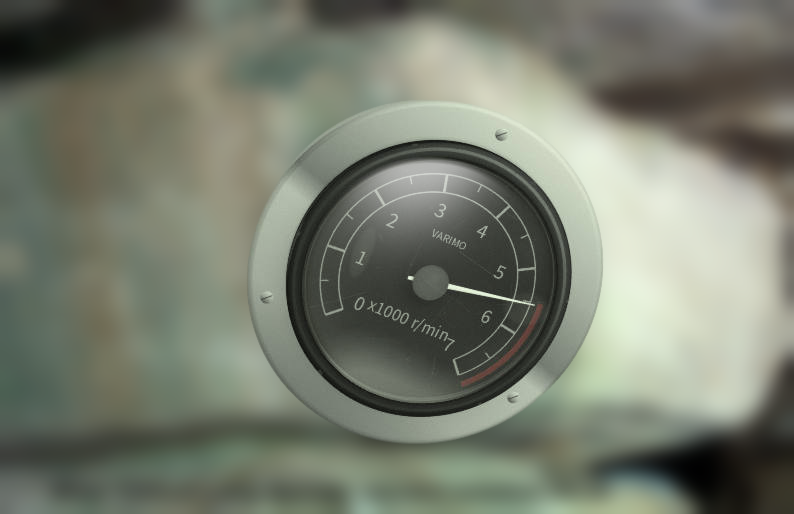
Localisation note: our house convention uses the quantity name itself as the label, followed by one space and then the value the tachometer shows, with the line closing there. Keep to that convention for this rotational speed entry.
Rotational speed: 5500 rpm
